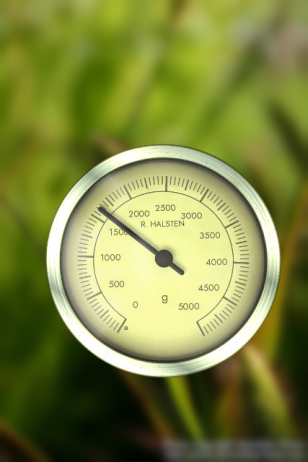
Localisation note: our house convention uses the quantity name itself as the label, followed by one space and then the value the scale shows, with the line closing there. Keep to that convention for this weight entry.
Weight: 1600 g
